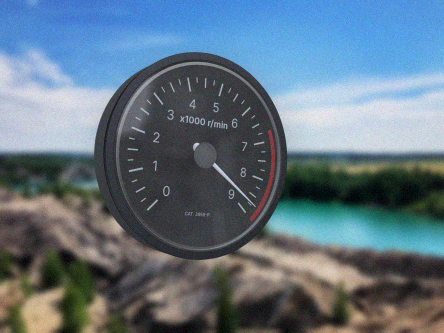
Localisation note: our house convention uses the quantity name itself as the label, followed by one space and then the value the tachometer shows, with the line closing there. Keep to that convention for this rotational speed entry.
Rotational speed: 8750 rpm
